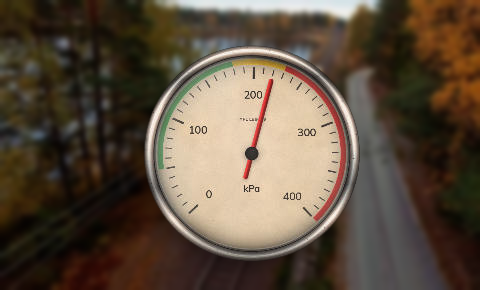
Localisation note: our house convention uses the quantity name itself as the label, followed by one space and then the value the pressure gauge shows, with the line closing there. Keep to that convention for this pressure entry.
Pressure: 220 kPa
